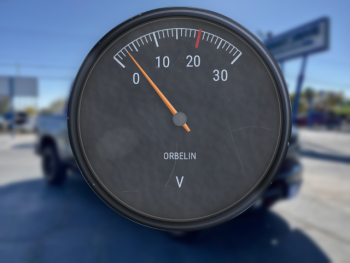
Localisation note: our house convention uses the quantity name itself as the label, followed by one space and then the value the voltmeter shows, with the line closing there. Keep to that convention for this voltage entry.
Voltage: 3 V
